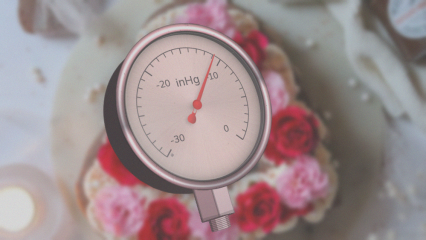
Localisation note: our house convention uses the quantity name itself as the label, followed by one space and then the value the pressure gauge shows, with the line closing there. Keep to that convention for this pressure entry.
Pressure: -11 inHg
